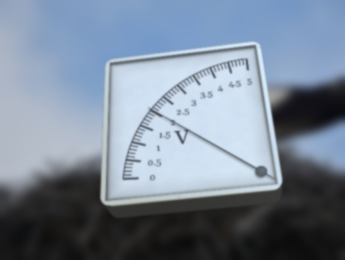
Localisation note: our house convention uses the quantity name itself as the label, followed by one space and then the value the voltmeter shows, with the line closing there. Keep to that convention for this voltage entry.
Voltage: 2 V
